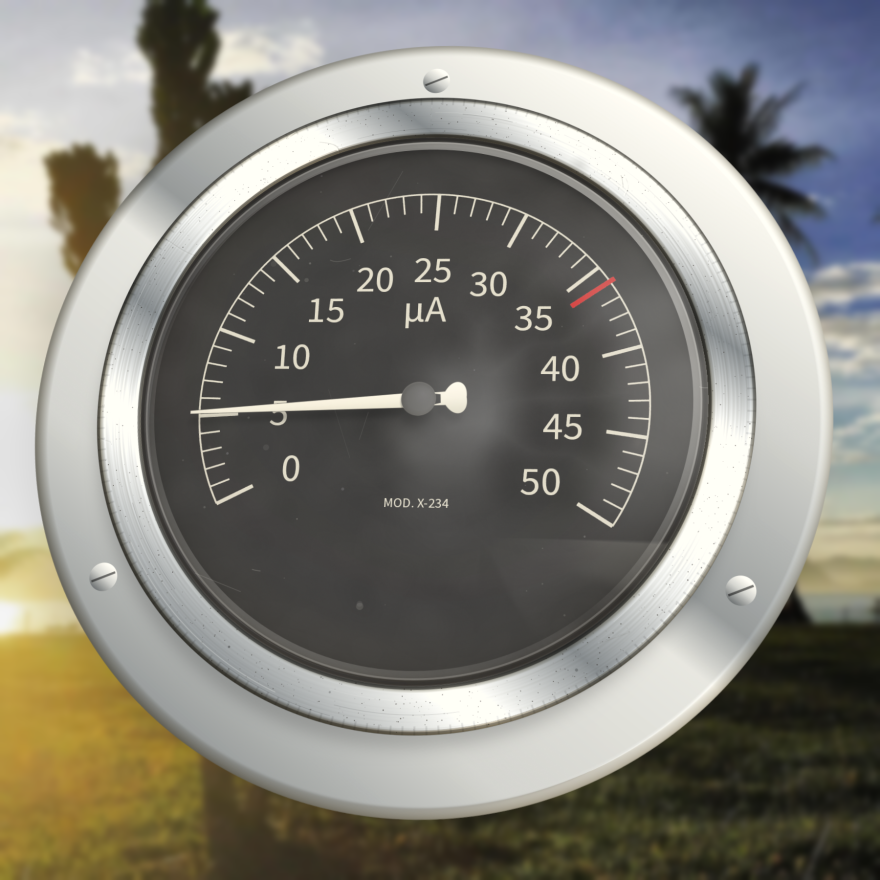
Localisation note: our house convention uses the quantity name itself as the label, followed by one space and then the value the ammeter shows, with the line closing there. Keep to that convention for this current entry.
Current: 5 µA
